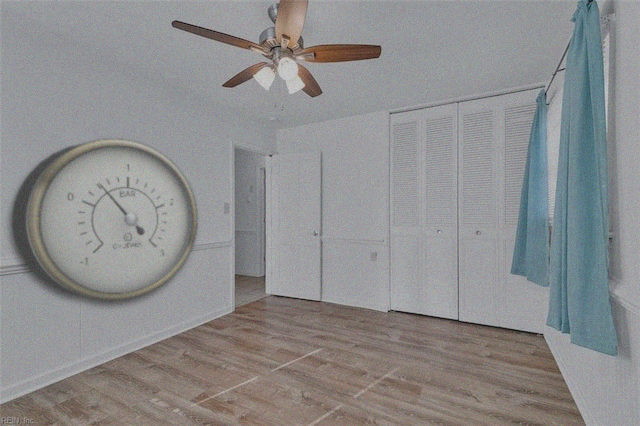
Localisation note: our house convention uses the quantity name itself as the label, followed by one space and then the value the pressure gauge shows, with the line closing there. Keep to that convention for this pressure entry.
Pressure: 0.4 bar
